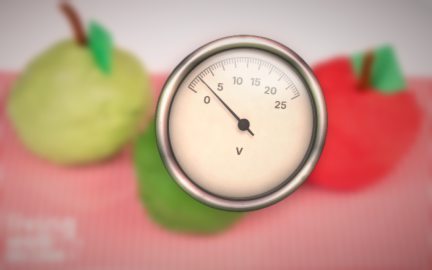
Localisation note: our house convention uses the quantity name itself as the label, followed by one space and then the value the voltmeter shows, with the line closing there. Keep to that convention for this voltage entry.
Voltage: 2.5 V
